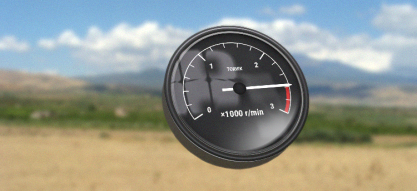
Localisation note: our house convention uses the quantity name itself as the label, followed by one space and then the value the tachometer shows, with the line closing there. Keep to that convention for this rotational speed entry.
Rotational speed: 2600 rpm
